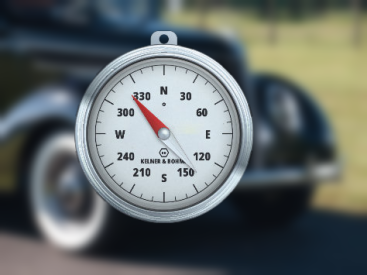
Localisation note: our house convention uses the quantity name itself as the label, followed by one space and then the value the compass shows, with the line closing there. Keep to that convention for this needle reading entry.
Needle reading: 320 °
